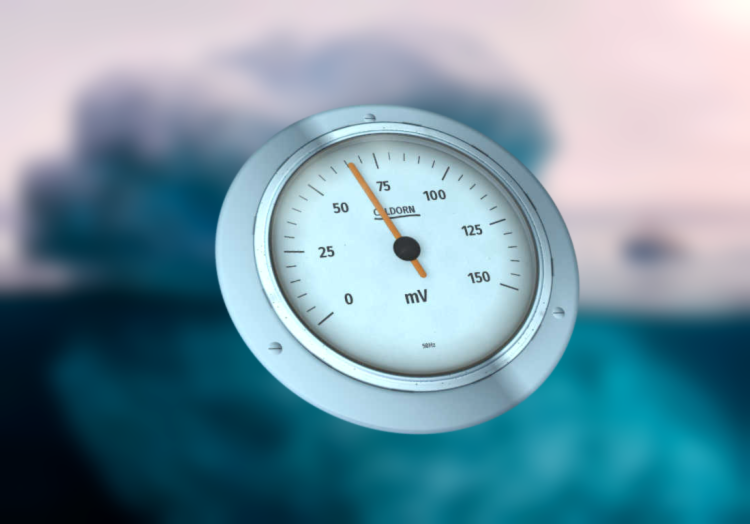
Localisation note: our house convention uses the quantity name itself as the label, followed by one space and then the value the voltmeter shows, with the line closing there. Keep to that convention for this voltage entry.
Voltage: 65 mV
